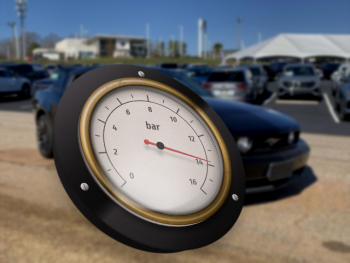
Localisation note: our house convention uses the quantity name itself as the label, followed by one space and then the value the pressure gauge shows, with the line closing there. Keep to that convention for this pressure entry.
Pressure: 14 bar
